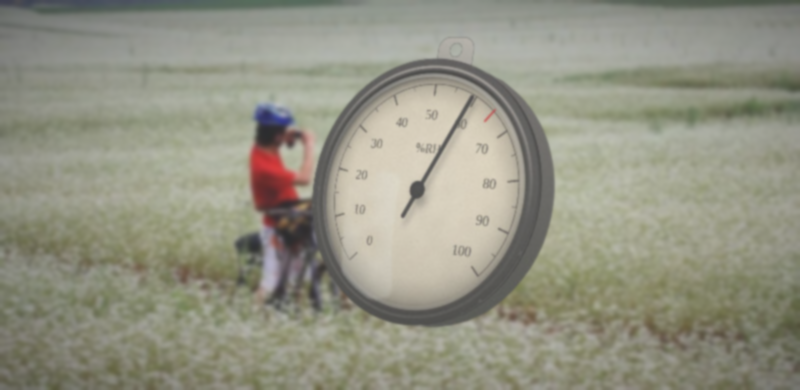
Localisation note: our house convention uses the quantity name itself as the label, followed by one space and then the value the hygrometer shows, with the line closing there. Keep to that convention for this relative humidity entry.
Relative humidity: 60 %
